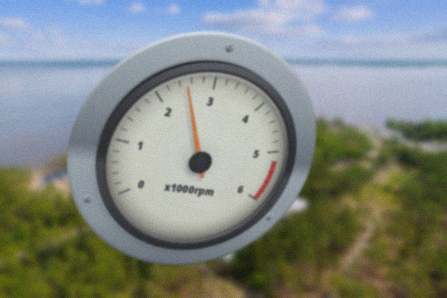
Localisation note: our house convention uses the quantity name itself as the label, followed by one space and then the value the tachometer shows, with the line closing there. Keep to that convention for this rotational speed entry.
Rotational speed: 2500 rpm
